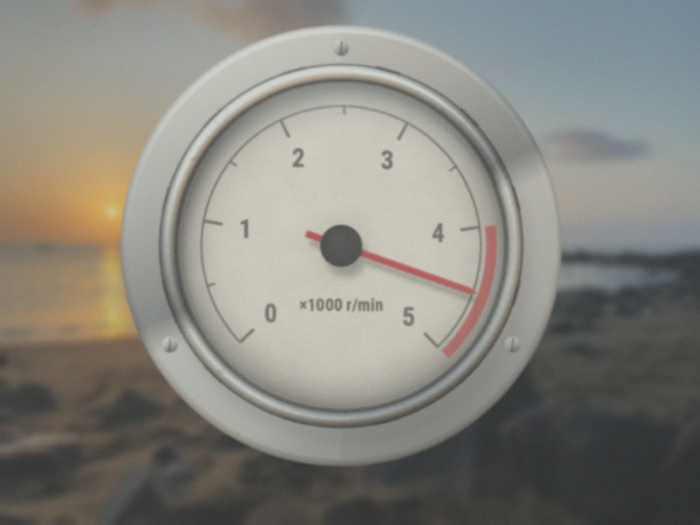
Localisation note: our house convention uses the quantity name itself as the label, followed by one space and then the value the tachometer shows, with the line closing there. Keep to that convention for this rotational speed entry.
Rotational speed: 4500 rpm
